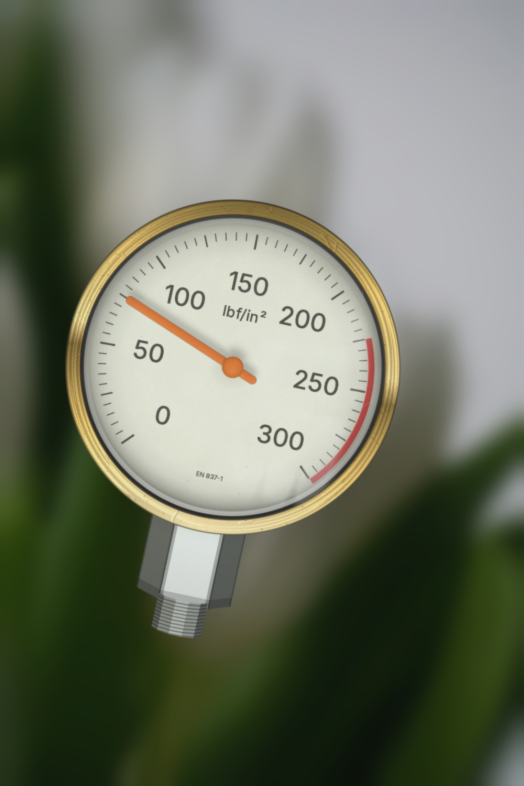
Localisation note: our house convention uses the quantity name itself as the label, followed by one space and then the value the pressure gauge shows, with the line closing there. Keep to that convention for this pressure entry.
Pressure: 75 psi
